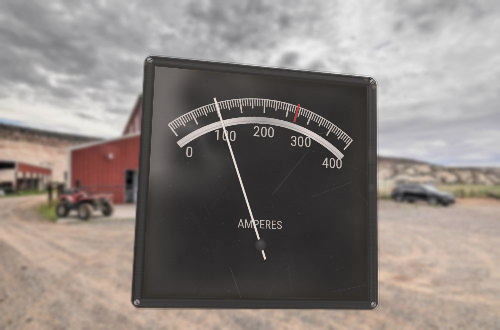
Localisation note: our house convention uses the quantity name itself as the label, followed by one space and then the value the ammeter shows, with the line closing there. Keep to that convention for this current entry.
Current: 100 A
